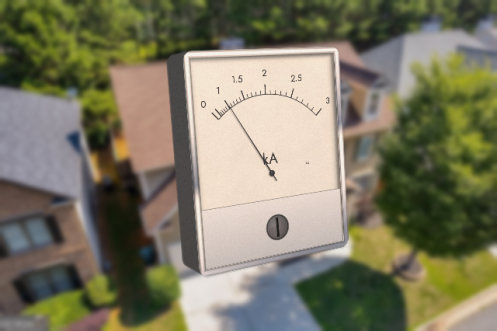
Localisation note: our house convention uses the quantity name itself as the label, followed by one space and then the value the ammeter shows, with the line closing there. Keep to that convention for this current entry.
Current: 1 kA
